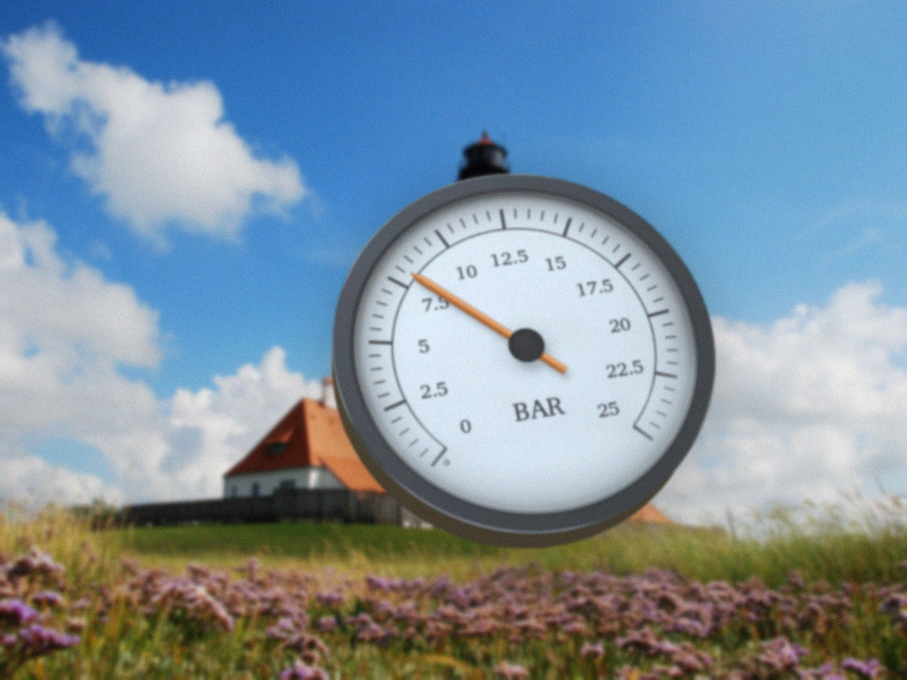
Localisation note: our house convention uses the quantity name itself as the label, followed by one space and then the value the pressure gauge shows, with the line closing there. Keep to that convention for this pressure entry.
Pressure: 8 bar
